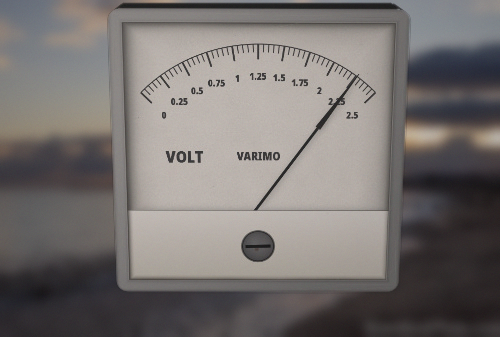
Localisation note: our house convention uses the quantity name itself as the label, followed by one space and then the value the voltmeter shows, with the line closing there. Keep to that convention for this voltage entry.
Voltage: 2.25 V
